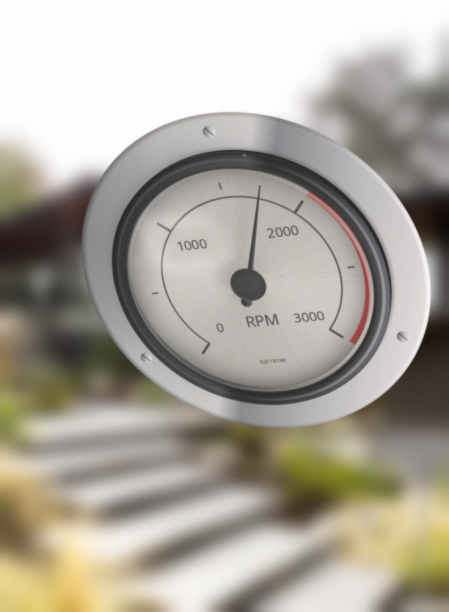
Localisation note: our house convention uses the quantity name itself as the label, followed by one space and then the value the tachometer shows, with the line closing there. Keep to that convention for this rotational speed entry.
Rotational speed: 1750 rpm
